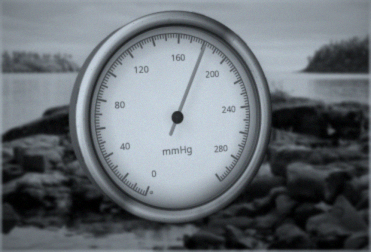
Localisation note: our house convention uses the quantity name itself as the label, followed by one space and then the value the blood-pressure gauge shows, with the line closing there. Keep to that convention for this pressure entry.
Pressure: 180 mmHg
